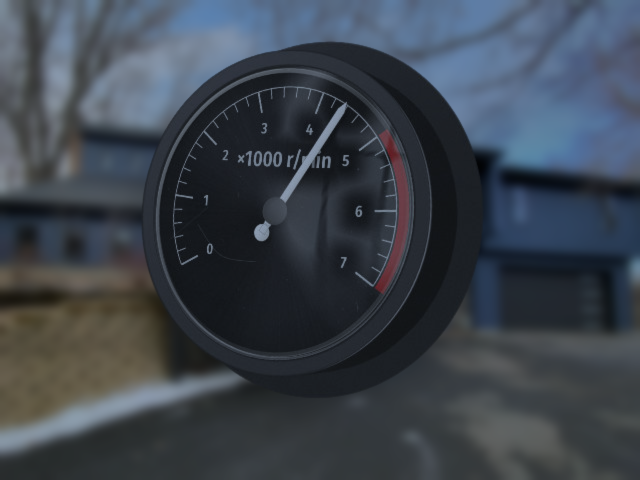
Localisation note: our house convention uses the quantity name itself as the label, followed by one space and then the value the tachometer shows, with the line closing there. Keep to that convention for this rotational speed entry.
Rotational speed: 4400 rpm
